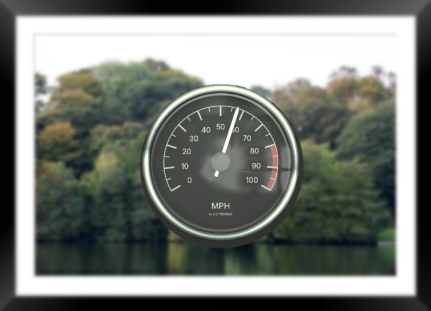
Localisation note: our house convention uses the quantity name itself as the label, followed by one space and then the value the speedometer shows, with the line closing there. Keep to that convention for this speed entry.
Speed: 57.5 mph
